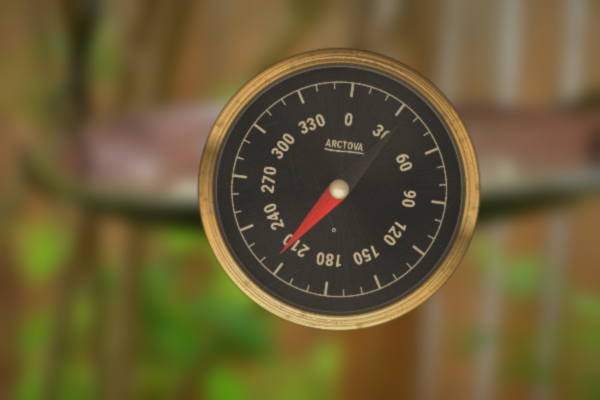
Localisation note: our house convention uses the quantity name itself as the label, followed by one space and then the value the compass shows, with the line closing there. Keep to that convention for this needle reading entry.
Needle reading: 215 °
